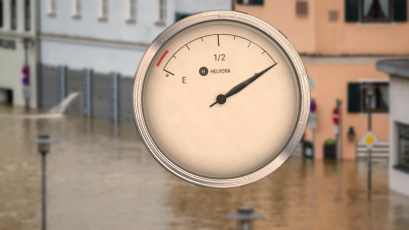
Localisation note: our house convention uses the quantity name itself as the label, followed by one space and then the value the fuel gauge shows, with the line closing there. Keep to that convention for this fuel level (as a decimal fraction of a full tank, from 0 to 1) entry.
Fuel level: 1
